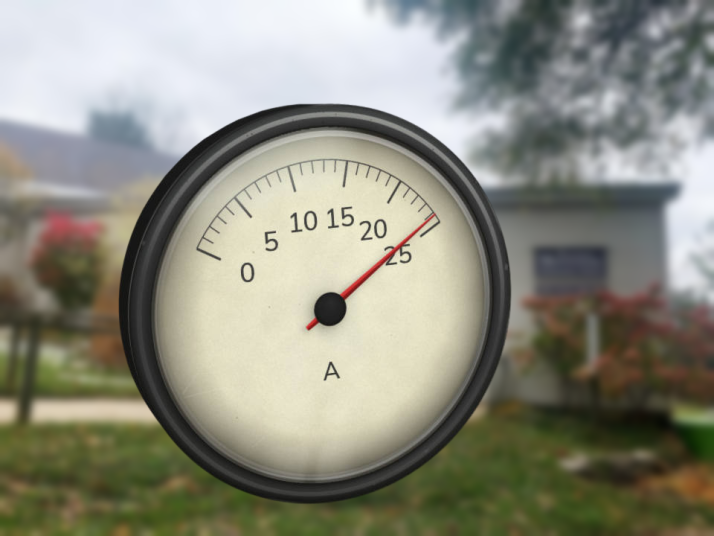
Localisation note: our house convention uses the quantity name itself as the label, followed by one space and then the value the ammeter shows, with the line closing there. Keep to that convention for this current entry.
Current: 24 A
